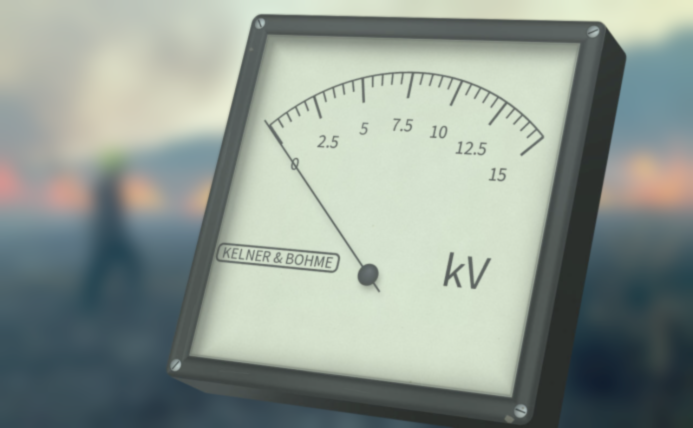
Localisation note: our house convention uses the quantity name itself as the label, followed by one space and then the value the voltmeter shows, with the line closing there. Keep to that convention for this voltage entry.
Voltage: 0 kV
